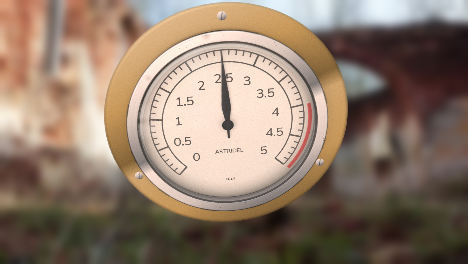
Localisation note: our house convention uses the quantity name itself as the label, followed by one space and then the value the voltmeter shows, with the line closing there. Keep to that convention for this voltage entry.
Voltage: 2.5 V
